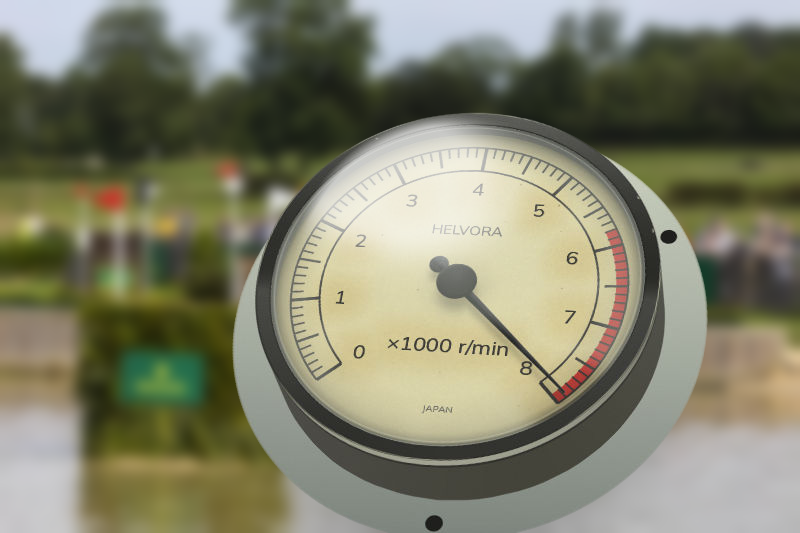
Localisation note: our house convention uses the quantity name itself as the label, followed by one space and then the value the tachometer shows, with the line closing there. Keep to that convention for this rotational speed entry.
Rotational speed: 7900 rpm
